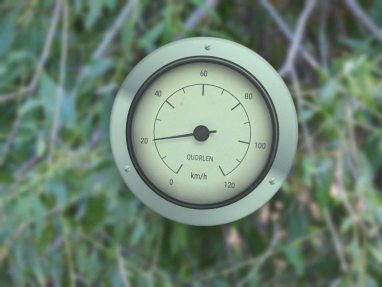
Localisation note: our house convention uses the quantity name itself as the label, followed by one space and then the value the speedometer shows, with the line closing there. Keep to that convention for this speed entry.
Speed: 20 km/h
